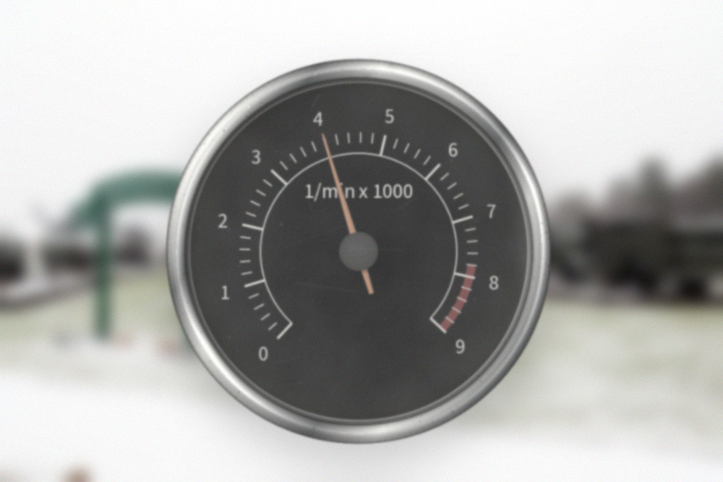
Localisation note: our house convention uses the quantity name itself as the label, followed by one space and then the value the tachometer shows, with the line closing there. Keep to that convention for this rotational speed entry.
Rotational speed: 4000 rpm
